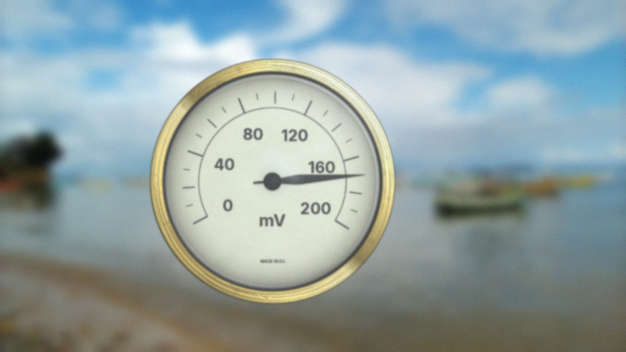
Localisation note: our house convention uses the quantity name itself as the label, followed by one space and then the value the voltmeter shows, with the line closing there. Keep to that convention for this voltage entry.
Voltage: 170 mV
